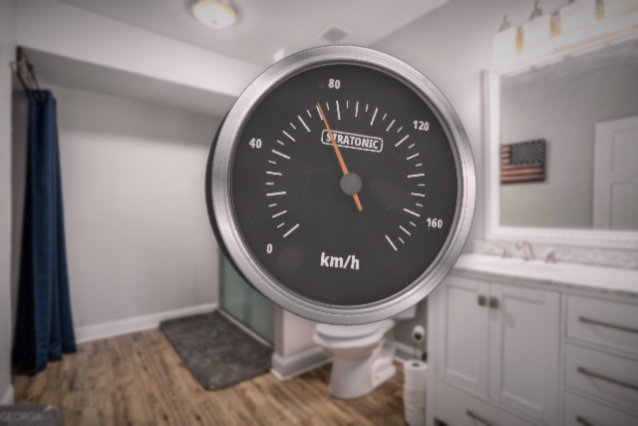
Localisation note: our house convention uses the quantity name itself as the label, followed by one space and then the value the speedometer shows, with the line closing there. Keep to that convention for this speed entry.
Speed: 70 km/h
